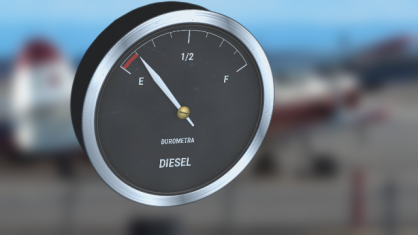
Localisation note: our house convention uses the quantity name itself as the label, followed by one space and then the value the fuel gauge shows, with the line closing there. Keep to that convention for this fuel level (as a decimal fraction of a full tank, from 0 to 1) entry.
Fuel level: 0.125
